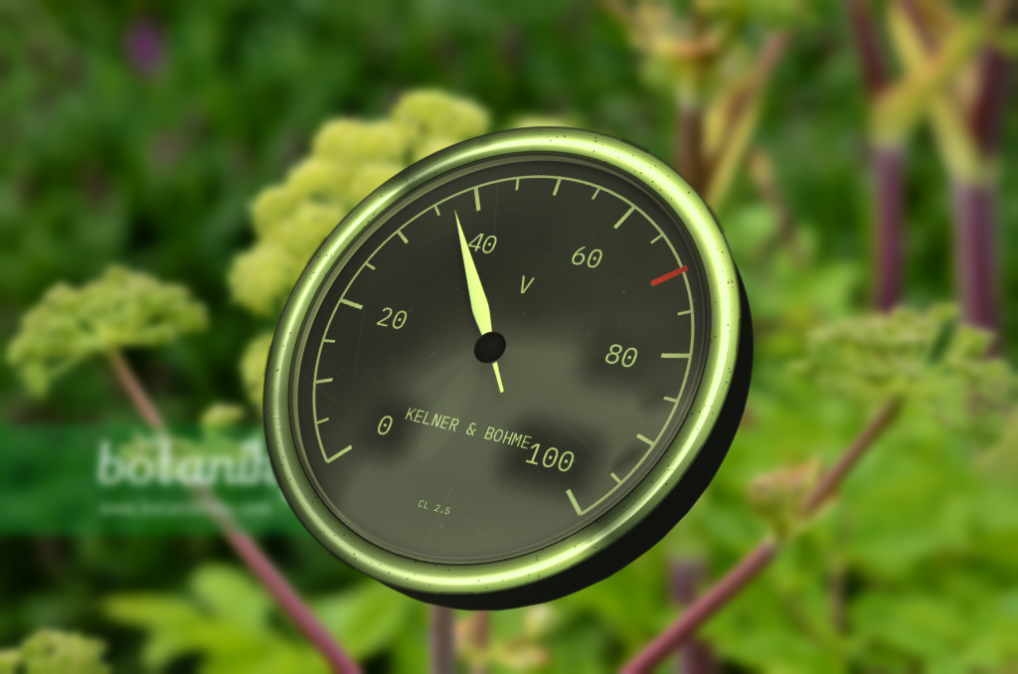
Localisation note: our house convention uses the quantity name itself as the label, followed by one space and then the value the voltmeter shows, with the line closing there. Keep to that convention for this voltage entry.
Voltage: 37.5 V
